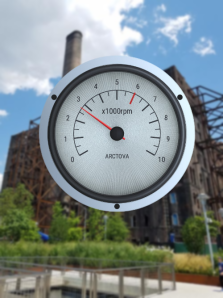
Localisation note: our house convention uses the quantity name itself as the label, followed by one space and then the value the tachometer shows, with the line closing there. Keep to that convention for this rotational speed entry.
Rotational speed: 2750 rpm
